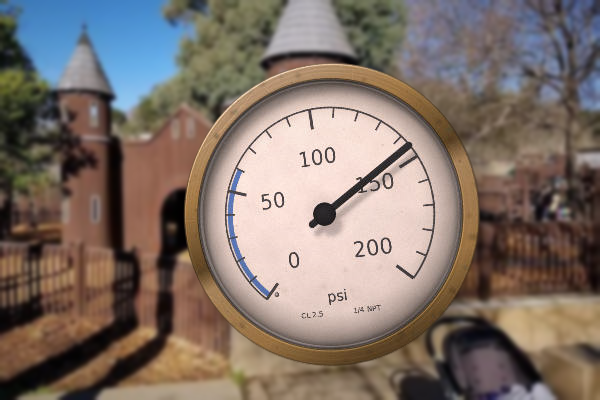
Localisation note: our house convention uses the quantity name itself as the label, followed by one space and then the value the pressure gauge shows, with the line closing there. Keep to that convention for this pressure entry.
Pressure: 145 psi
